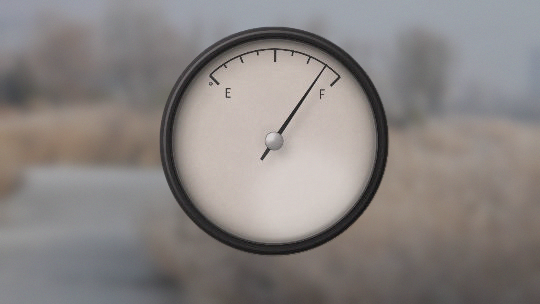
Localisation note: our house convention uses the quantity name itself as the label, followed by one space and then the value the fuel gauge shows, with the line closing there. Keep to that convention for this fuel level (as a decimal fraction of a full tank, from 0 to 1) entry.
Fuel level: 0.875
